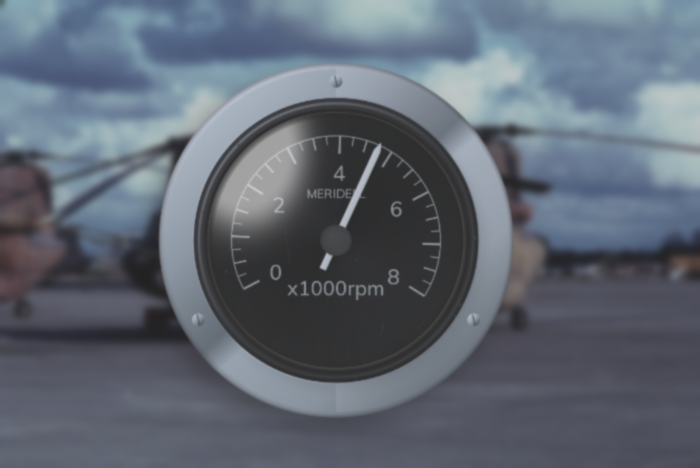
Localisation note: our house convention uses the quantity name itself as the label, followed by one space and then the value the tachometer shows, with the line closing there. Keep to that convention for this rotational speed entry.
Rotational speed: 4750 rpm
